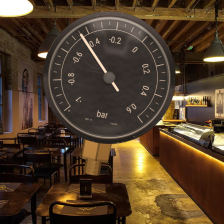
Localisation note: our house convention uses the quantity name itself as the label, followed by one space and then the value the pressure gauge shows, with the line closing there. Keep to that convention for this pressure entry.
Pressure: -0.45 bar
